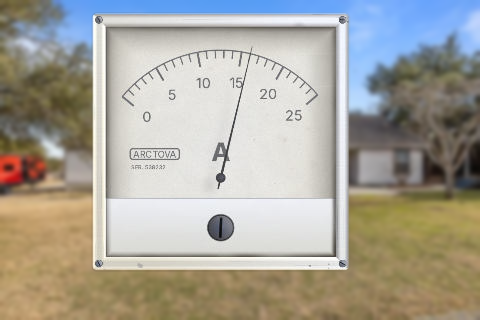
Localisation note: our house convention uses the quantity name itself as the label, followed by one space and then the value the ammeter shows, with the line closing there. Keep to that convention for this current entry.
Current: 16 A
